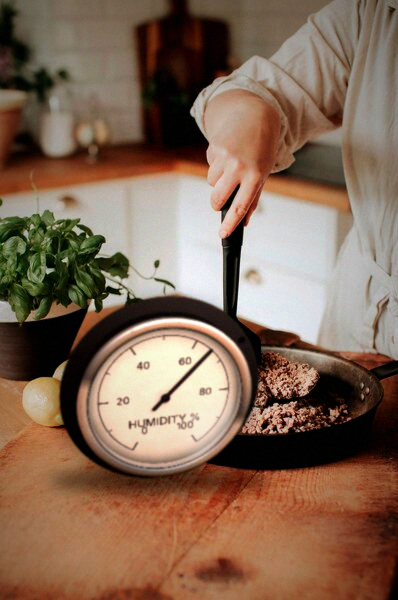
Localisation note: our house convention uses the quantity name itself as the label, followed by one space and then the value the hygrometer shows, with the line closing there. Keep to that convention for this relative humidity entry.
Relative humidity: 65 %
